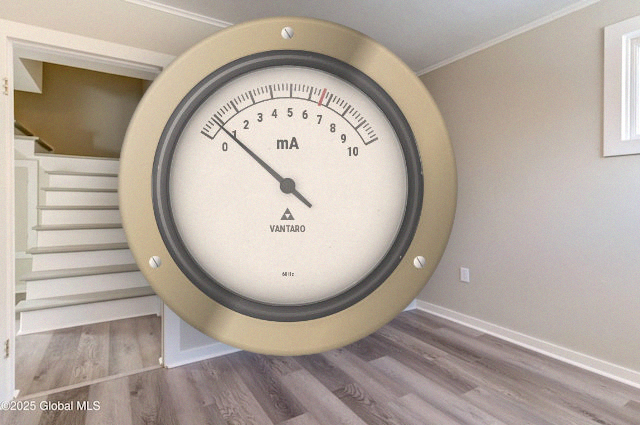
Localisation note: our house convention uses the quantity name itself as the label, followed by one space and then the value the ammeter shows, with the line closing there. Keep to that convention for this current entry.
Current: 0.8 mA
